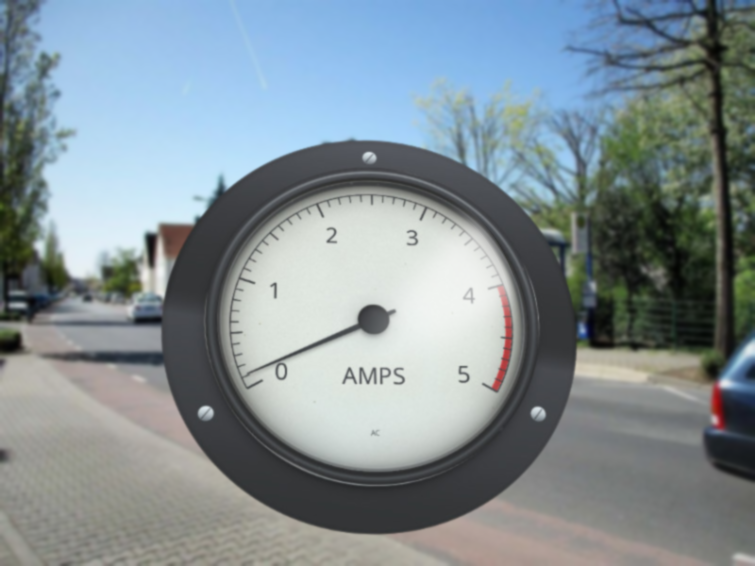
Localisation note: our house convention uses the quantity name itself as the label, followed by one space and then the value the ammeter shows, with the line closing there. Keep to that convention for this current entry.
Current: 0.1 A
